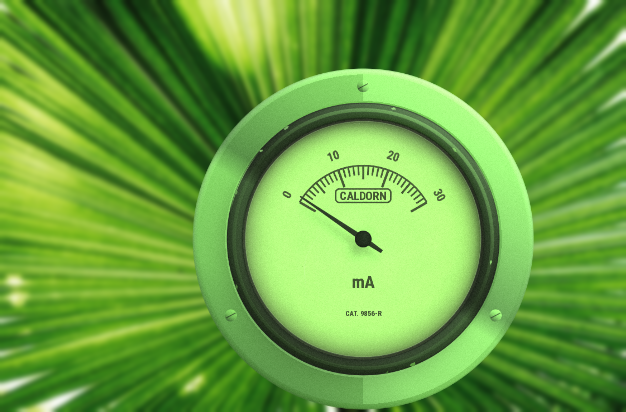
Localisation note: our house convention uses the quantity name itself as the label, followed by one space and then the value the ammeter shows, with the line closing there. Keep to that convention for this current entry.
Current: 1 mA
